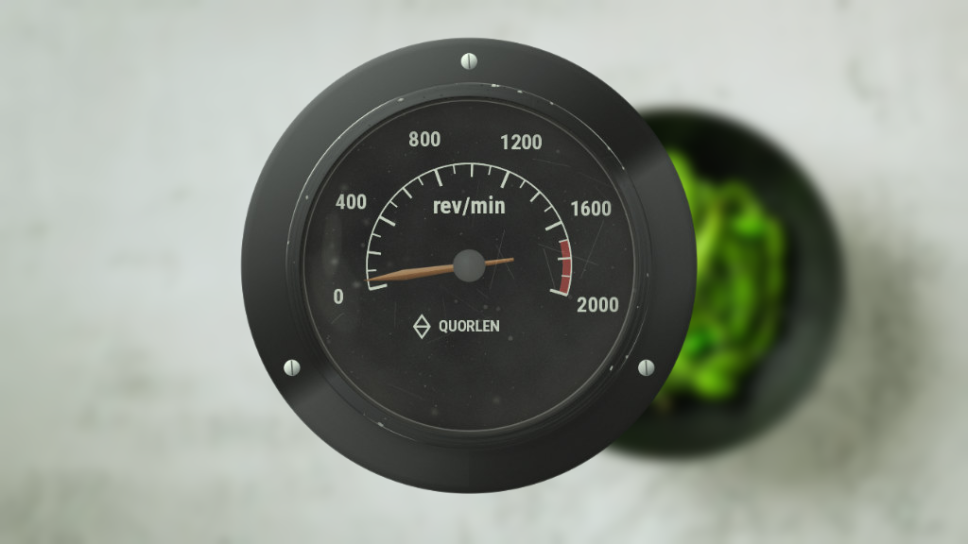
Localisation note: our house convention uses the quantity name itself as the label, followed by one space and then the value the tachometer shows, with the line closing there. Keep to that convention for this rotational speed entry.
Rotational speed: 50 rpm
